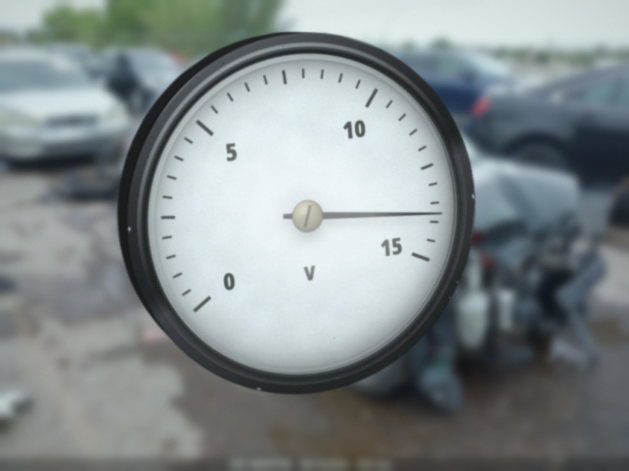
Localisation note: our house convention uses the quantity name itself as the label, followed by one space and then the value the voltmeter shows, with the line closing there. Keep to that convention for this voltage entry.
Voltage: 13.75 V
